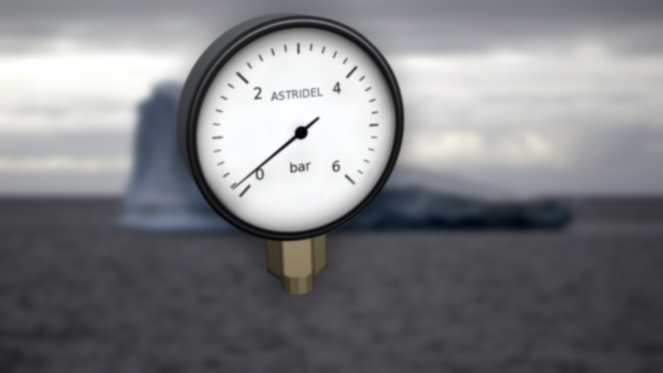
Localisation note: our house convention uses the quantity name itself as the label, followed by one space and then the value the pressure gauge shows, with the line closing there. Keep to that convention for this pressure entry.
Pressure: 0.2 bar
